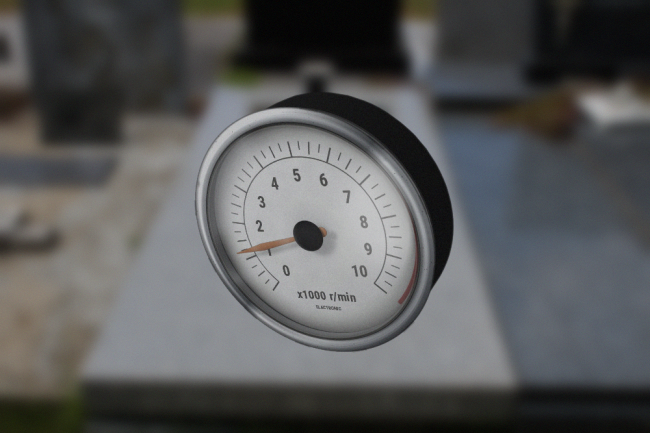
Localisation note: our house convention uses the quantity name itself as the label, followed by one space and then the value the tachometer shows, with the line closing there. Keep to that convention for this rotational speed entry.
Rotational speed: 1250 rpm
